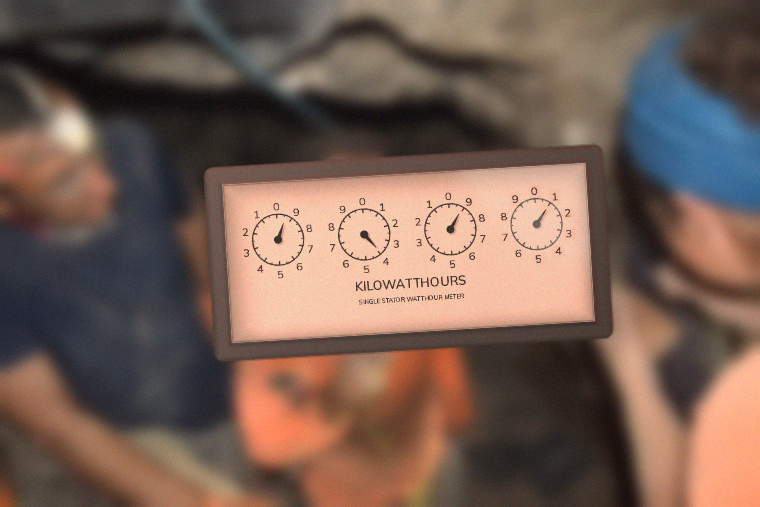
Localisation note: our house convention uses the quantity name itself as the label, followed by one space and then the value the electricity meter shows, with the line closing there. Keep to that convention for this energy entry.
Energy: 9391 kWh
